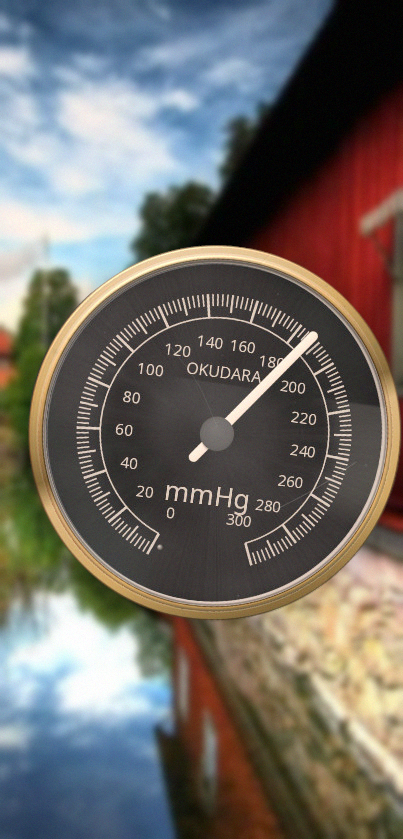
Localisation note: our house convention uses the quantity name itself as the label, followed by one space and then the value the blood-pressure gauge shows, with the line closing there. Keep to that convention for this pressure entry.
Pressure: 186 mmHg
